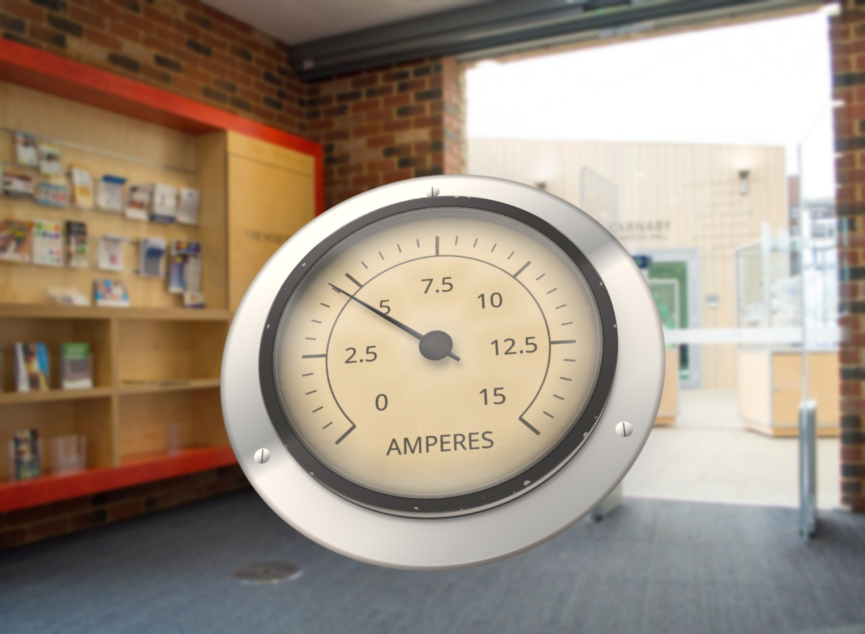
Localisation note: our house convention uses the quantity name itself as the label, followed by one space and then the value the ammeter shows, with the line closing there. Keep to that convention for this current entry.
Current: 4.5 A
